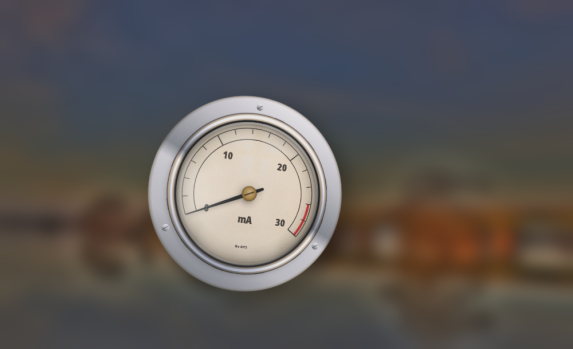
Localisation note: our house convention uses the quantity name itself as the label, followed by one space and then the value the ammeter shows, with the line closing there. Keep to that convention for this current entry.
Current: 0 mA
